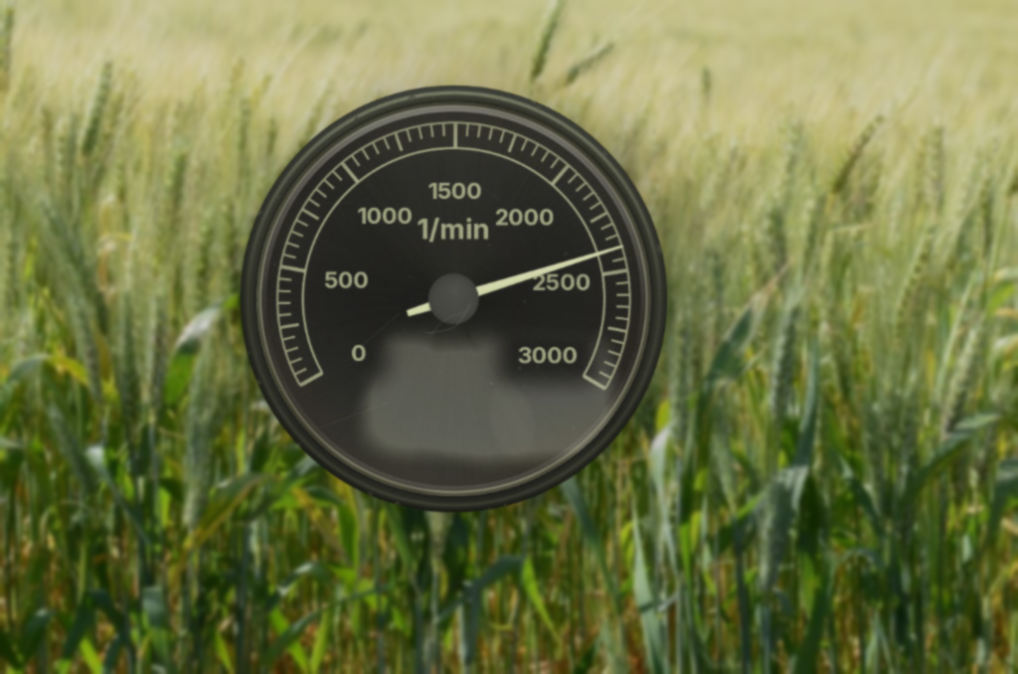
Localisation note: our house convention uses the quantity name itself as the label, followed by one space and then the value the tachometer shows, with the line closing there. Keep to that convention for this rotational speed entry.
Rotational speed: 2400 rpm
